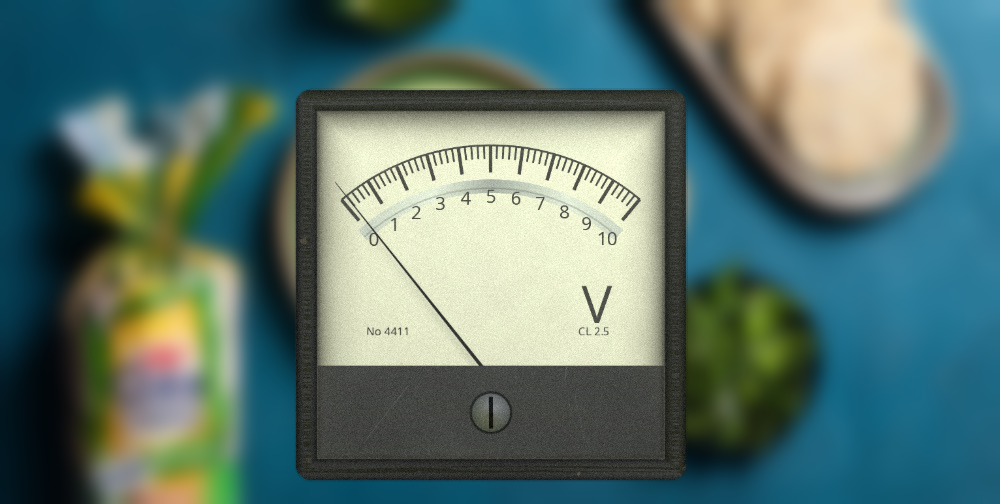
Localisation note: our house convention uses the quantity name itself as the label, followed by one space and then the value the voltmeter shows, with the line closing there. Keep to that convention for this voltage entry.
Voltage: 0.2 V
